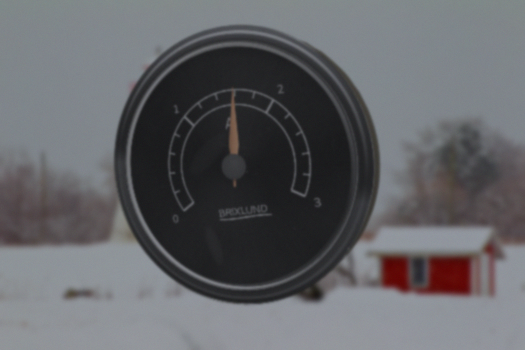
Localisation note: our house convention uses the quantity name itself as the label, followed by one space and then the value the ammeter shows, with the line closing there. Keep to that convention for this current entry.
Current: 1.6 A
